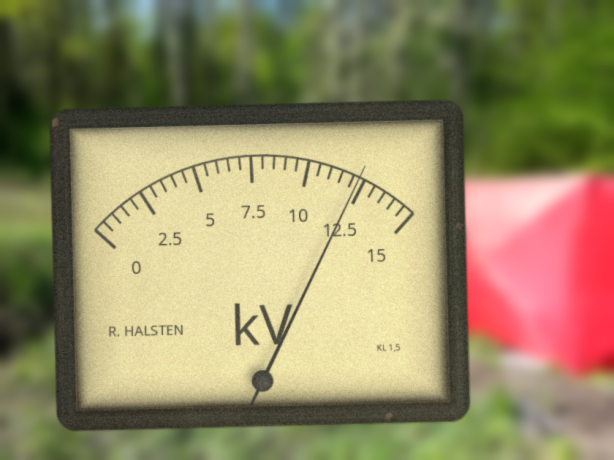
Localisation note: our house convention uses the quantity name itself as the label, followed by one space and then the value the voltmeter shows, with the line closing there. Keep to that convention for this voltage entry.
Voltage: 12.25 kV
